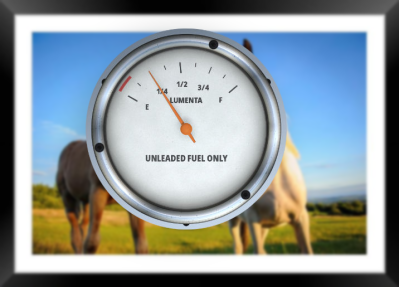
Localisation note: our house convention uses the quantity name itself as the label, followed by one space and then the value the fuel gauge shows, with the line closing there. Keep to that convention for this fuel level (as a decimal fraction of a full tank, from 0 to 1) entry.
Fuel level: 0.25
